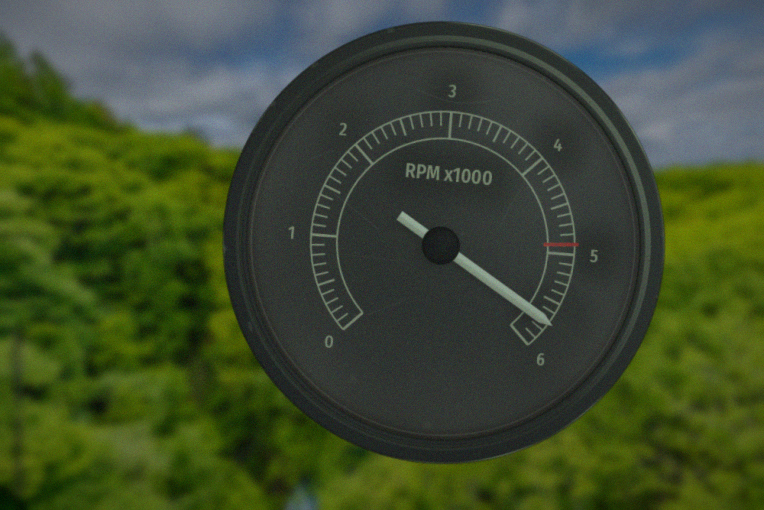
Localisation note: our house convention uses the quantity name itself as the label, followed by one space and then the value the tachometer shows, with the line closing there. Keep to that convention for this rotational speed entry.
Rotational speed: 5700 rpm
